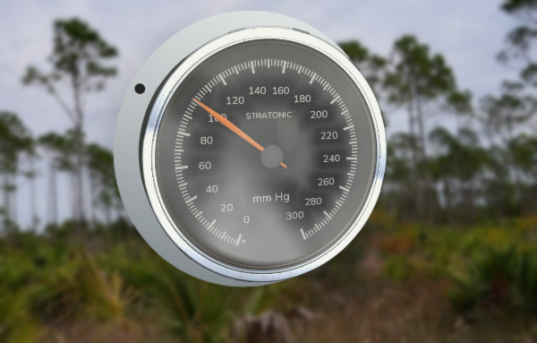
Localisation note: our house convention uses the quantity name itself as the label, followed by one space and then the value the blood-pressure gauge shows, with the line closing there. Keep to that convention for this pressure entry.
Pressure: 100 mmHg
